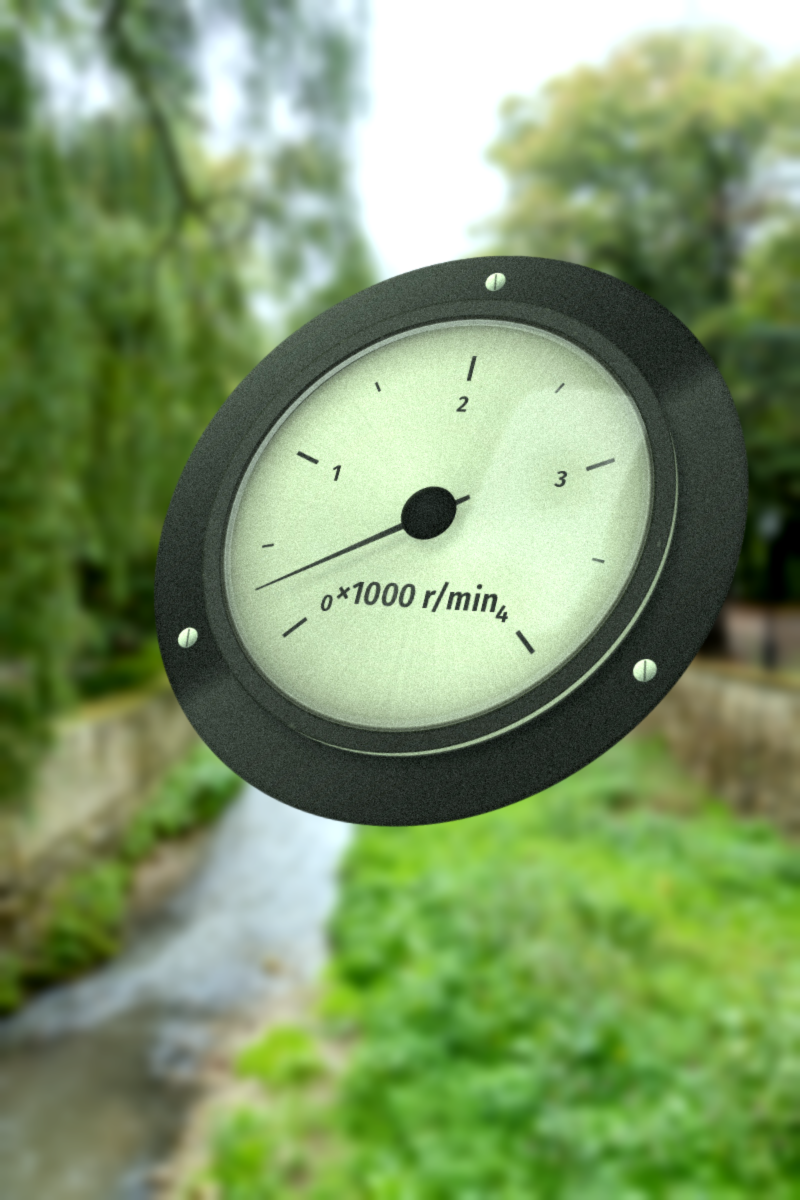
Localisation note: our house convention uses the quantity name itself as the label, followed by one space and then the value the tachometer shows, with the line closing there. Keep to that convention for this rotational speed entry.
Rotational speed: 250 rpm
